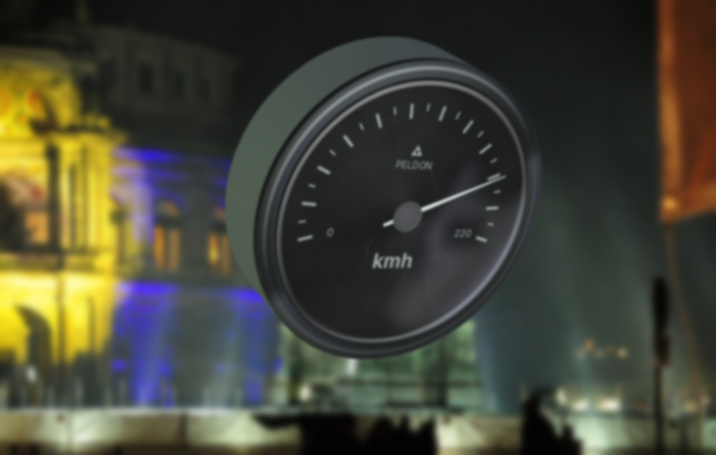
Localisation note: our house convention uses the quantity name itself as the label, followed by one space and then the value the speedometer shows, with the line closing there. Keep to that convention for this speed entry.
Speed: 180 km/h
